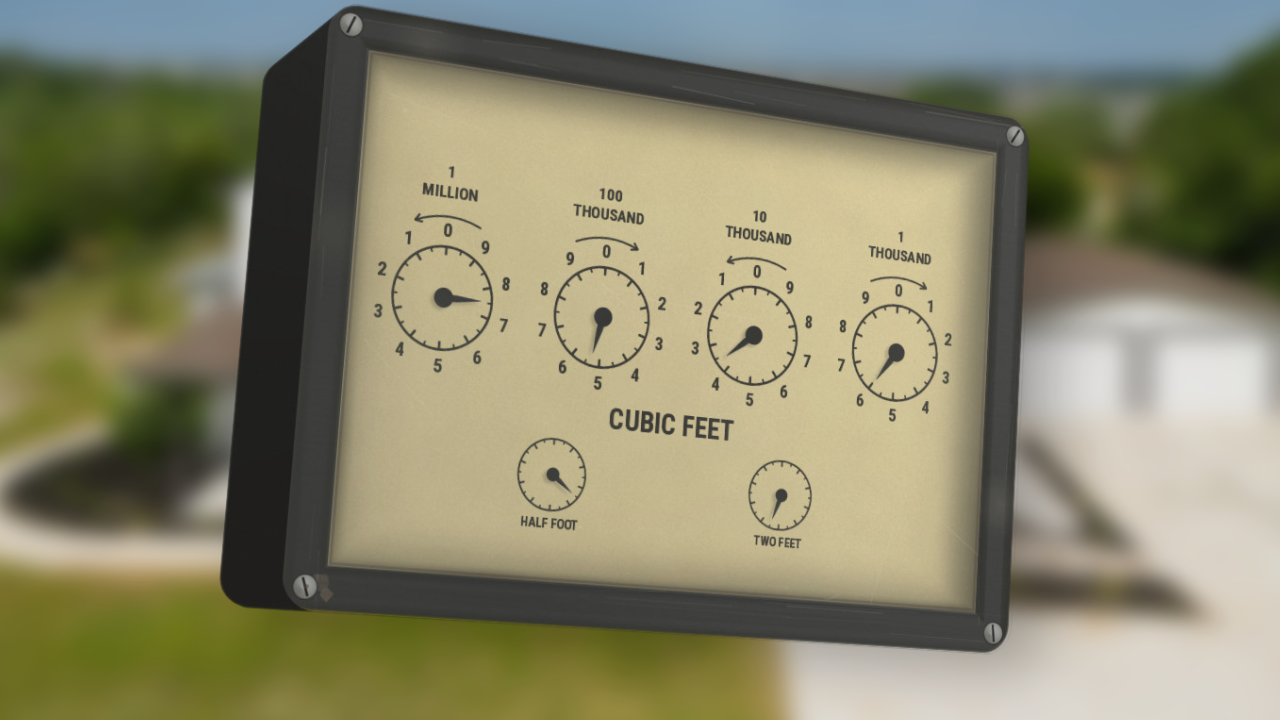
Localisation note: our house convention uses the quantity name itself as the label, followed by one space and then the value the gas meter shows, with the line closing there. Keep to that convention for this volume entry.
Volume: 753600 ft³
